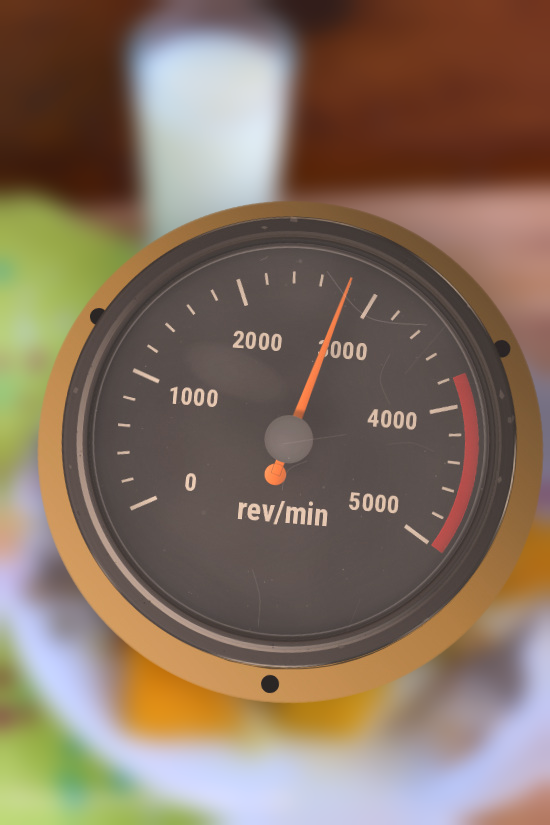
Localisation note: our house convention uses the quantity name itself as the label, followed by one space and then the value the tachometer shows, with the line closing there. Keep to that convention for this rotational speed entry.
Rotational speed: 2800 rpm
